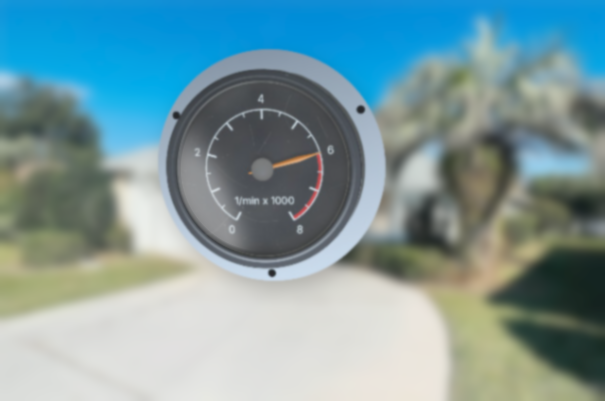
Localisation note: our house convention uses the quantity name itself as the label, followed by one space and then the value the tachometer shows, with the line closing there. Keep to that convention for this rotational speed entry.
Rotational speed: 6000 rpm
